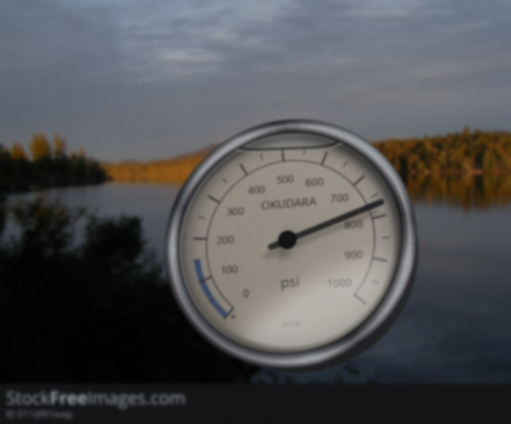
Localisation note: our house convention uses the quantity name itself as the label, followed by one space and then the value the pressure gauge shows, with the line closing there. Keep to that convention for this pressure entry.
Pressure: 775 psi
